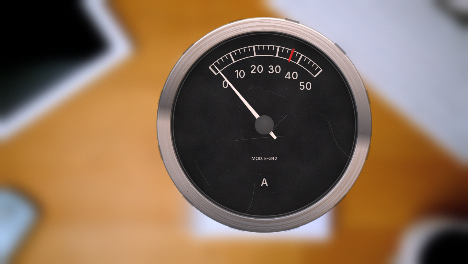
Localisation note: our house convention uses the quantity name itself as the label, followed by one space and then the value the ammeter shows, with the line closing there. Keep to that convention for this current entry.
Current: 2 A
